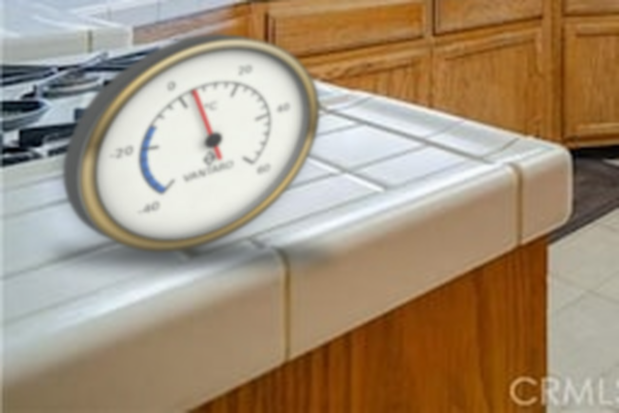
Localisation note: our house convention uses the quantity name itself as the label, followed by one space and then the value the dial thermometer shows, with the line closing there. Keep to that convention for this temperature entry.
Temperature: 4 °C
